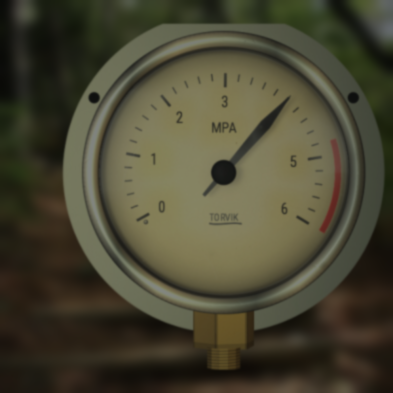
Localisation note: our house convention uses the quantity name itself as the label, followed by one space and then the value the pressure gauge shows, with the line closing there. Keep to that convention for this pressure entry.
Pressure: 4 MPa
